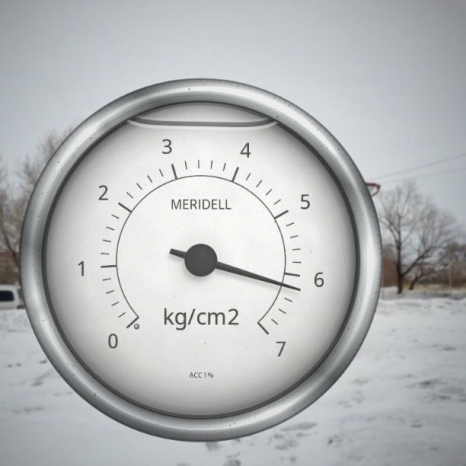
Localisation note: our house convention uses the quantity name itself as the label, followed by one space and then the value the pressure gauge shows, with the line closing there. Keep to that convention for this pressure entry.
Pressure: 6.2 kg/cm²
